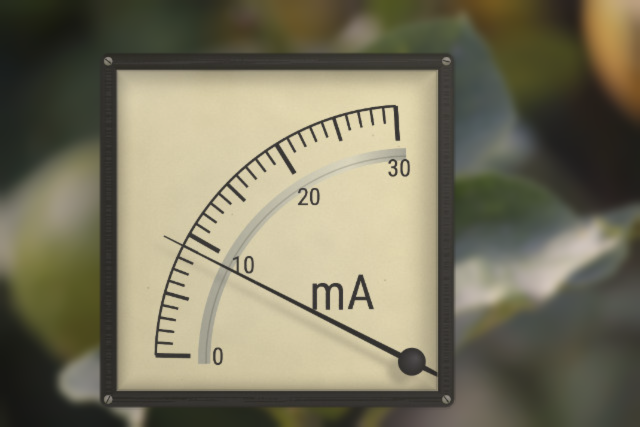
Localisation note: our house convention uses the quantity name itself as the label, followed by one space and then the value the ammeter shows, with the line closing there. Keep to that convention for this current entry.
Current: 9 mA
